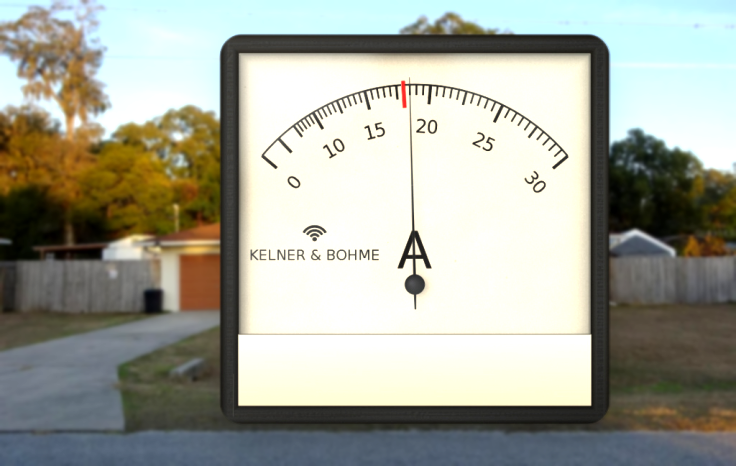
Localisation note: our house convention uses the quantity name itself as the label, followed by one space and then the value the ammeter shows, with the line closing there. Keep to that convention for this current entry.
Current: 18.5 A
